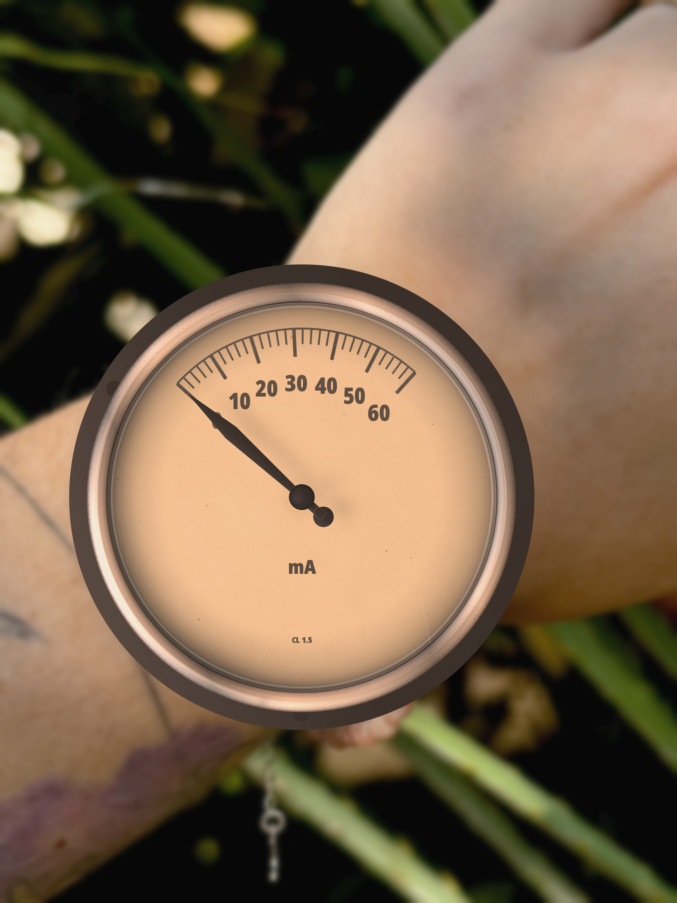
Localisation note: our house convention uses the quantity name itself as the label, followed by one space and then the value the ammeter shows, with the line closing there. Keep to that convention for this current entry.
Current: 0 mA
